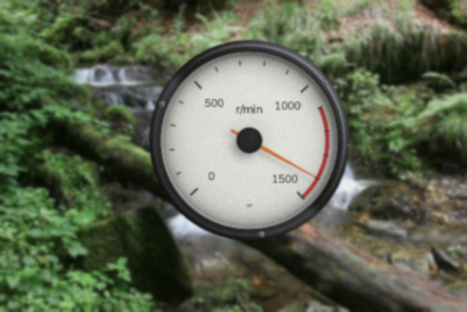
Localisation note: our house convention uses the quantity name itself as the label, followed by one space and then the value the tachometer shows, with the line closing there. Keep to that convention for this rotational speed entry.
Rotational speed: 1400 rpm
